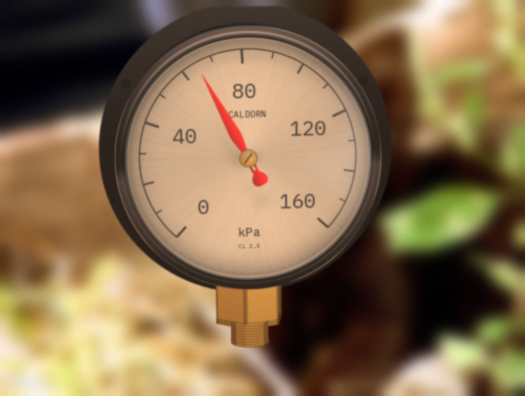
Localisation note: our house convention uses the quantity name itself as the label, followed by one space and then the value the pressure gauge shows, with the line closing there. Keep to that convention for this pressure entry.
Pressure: 65 kPa
